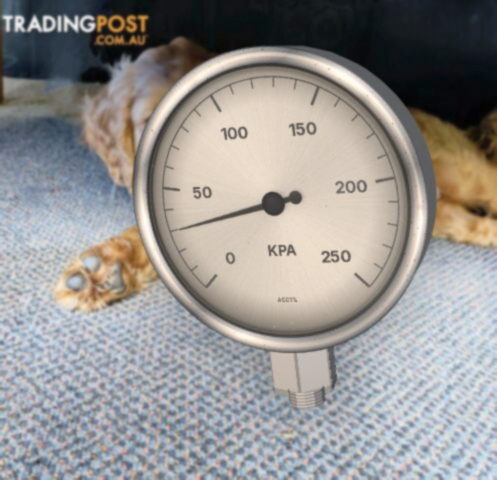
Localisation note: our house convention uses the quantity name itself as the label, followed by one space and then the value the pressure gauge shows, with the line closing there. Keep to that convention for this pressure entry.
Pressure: 30 kPa
